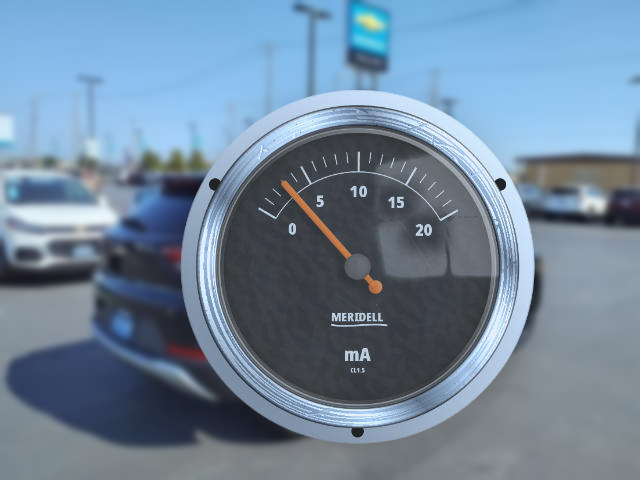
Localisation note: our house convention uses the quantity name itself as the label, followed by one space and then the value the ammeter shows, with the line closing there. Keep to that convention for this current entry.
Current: 3 mA
